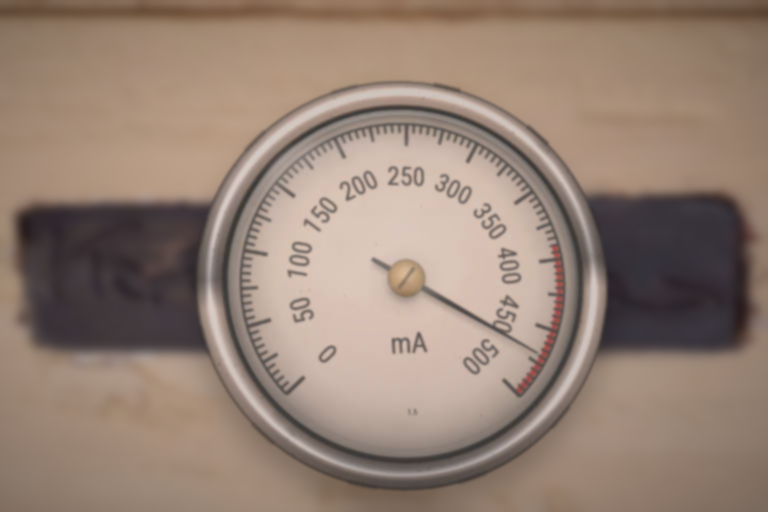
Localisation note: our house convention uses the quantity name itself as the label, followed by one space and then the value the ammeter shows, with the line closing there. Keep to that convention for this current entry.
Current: 470 mA
